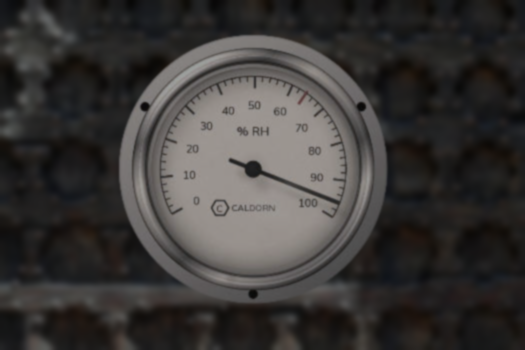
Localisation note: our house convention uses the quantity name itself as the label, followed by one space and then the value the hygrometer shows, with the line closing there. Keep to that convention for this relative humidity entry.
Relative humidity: 96 %
